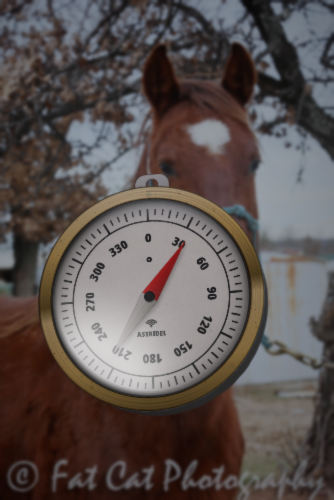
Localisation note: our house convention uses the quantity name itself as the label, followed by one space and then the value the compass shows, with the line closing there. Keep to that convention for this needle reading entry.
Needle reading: 35 °
